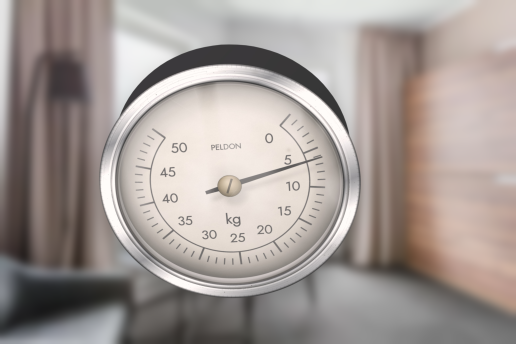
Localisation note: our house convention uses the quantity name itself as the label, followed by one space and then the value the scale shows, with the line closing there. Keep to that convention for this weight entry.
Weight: 6 kg
